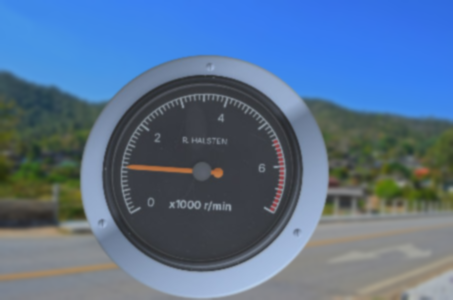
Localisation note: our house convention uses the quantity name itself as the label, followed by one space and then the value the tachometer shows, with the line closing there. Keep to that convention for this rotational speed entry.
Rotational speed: 1000 rpm
